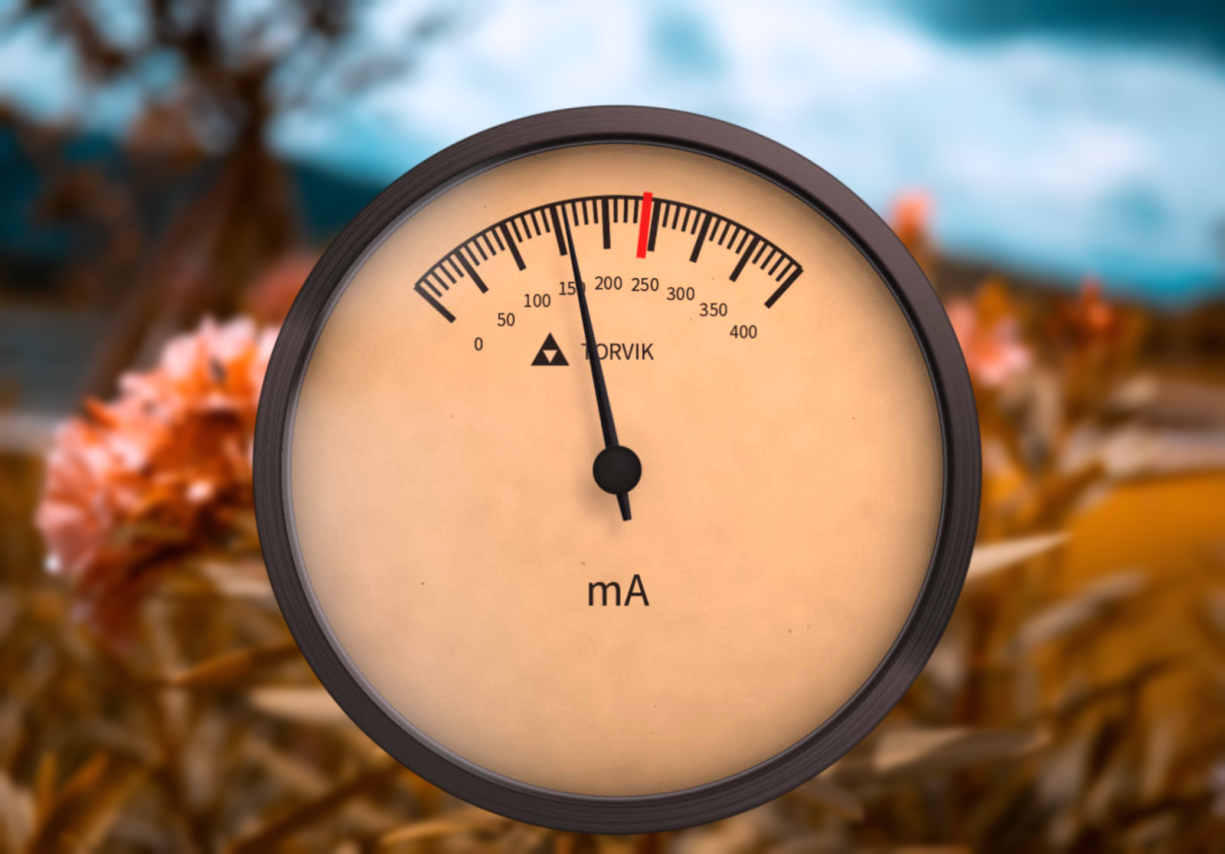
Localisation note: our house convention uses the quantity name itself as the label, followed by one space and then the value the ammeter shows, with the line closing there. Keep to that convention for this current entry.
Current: 160 mA
